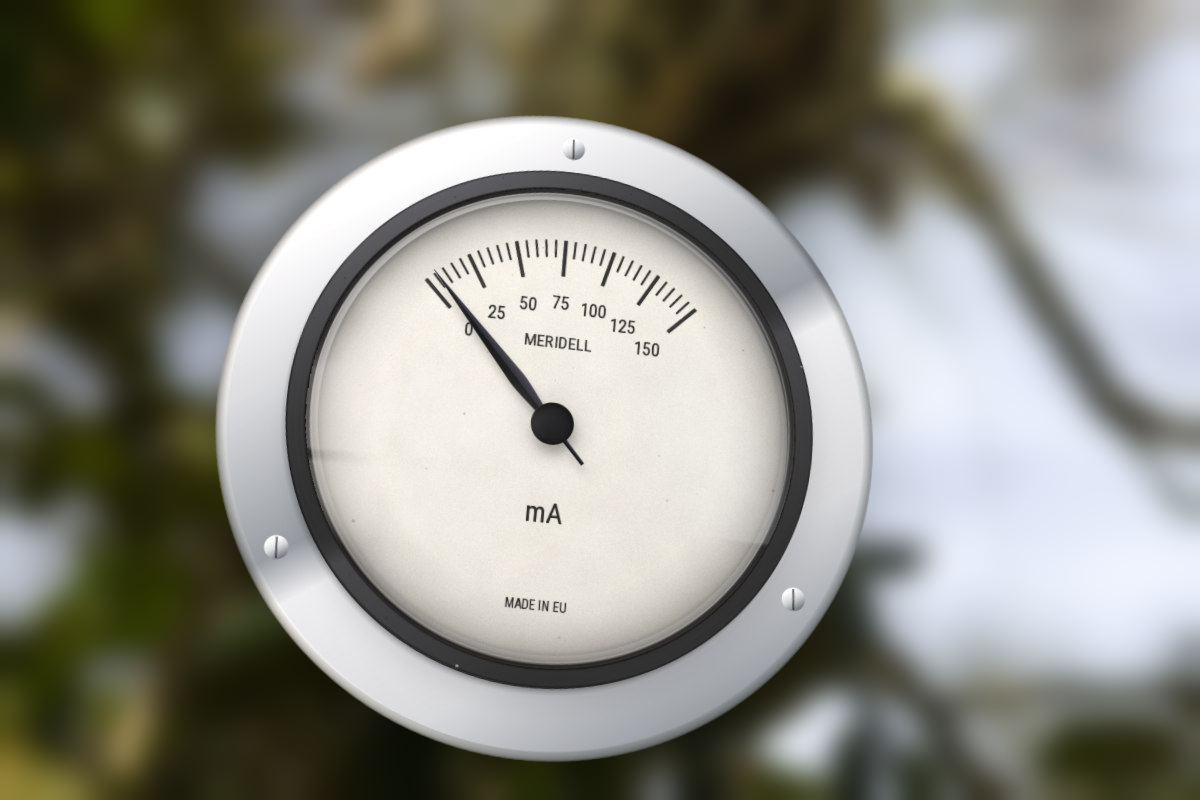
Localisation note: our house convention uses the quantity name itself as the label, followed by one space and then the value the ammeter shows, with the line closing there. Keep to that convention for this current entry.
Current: 5 mA
